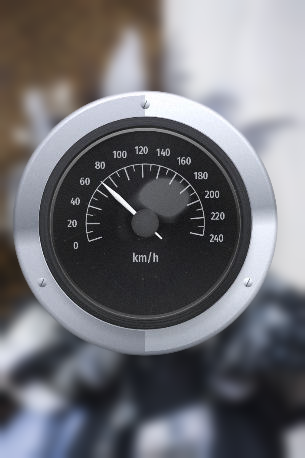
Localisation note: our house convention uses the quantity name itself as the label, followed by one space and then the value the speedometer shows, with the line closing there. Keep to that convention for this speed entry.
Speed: 70 km/h
